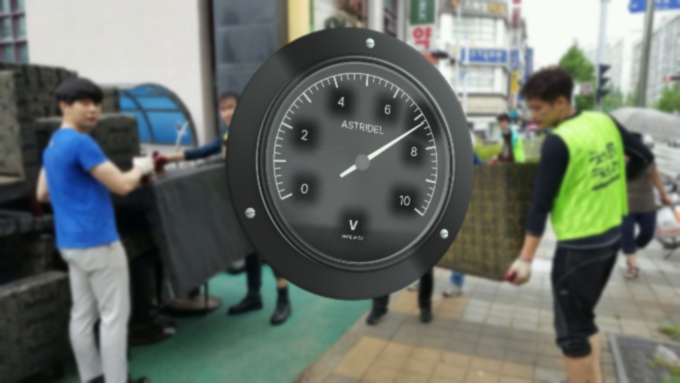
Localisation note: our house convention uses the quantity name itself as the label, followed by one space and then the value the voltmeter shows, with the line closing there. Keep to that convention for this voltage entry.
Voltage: 7.2 V
